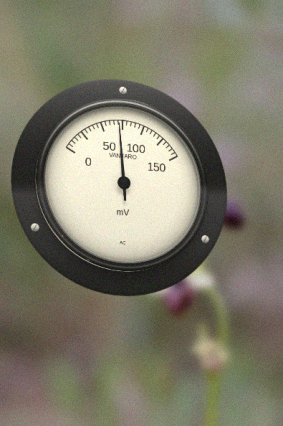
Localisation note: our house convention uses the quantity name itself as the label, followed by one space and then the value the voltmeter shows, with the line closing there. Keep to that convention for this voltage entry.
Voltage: 70 mV
